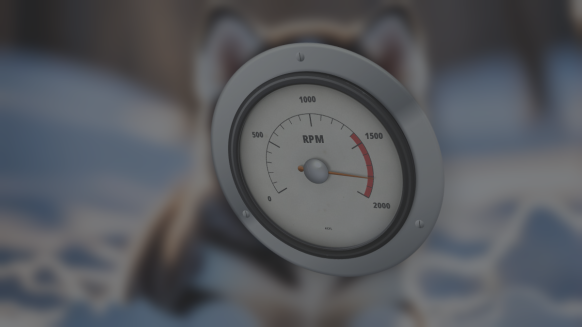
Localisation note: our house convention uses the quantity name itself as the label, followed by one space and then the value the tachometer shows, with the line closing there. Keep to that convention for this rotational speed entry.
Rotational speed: 1800 rpm
